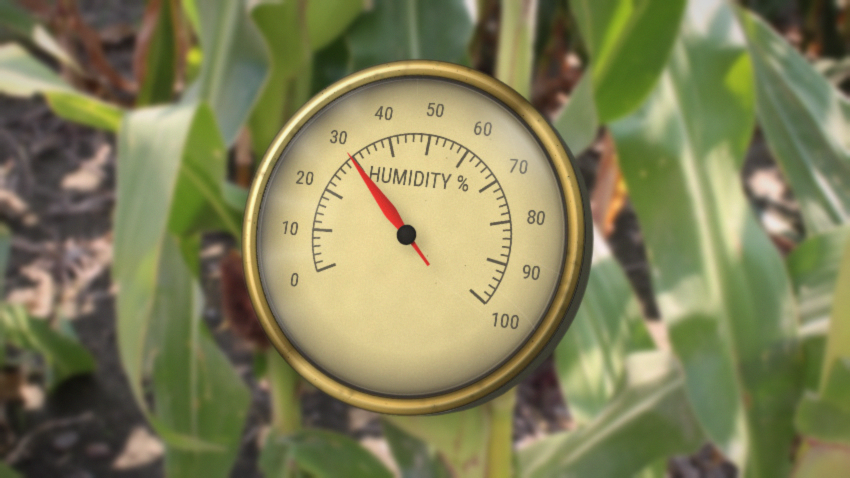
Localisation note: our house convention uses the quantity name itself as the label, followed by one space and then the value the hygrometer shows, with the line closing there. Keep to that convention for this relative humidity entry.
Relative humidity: 30 %
